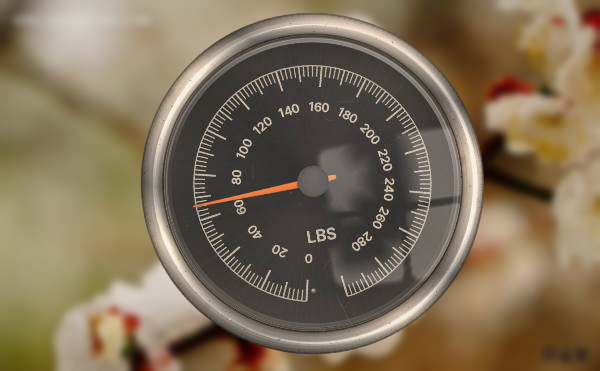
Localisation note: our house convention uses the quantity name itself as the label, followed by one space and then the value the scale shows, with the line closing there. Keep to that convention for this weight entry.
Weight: 66 lb
